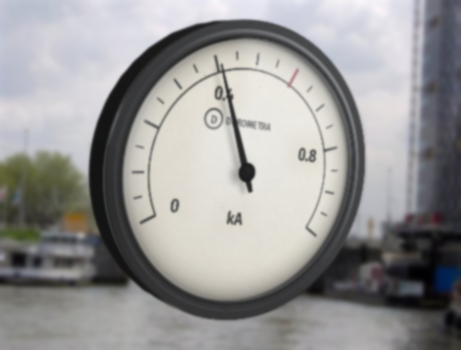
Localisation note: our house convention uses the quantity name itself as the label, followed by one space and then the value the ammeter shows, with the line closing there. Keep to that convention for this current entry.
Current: 0.4 kA
